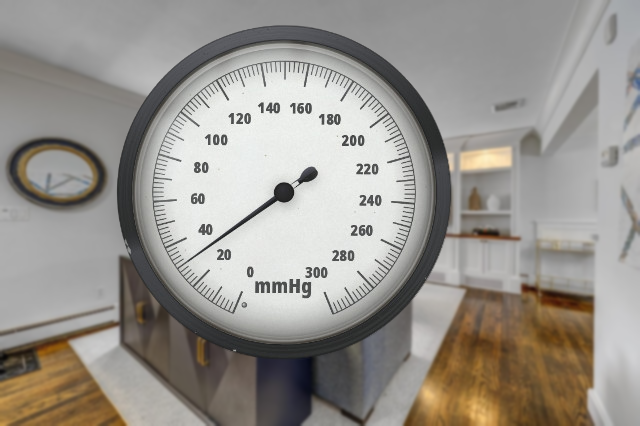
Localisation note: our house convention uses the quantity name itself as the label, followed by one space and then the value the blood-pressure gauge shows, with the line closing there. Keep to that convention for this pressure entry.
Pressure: 30 mmHg
